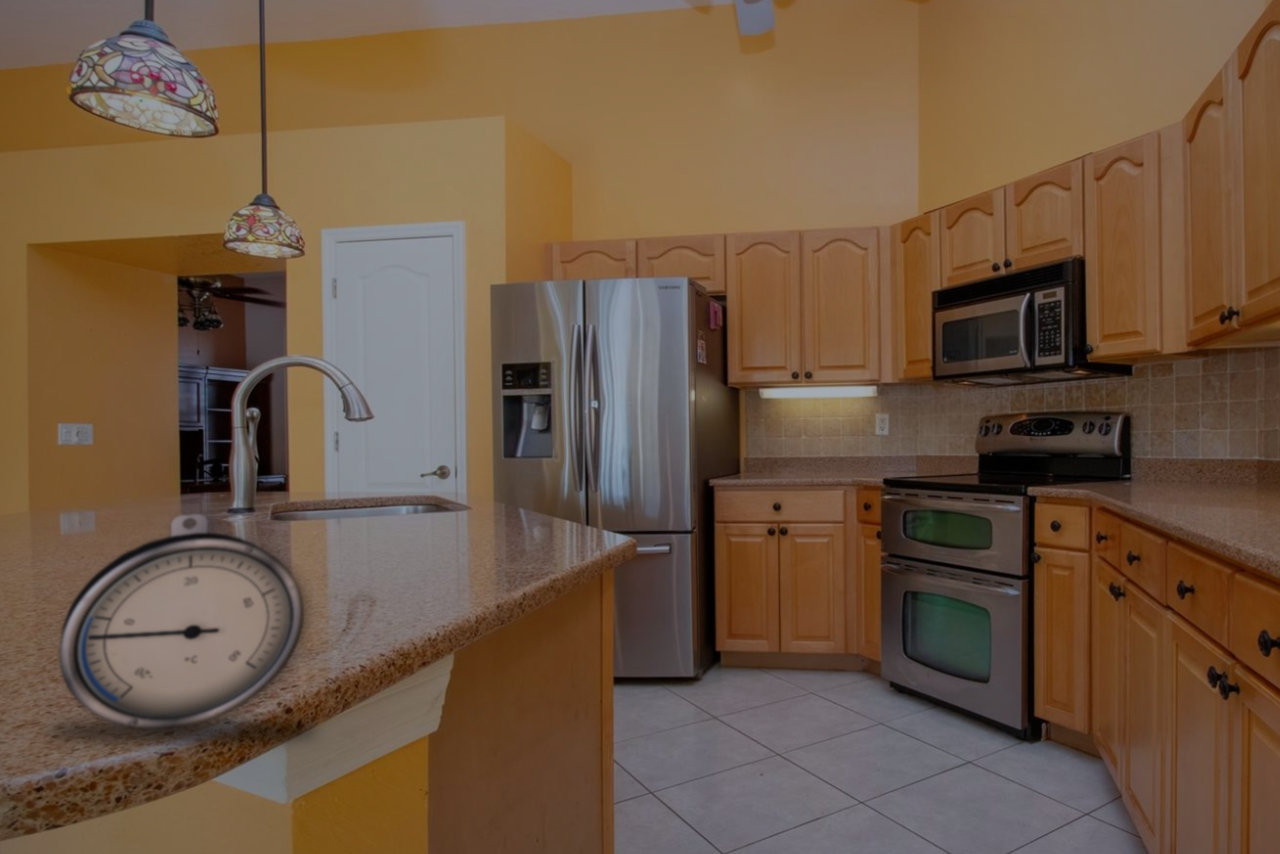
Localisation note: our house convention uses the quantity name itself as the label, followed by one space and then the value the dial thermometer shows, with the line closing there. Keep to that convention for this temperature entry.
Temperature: -4 °C
